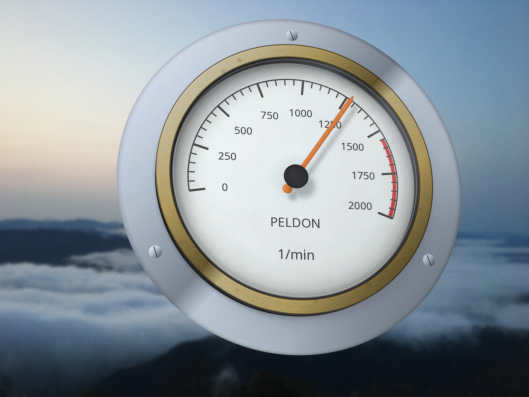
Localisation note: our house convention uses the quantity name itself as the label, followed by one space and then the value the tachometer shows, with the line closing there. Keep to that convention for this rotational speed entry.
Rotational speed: 1275 rpm
